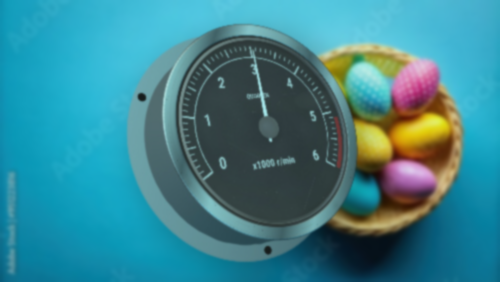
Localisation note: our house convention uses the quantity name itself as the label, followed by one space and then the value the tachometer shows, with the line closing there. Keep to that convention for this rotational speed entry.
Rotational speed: 3000 rpm
